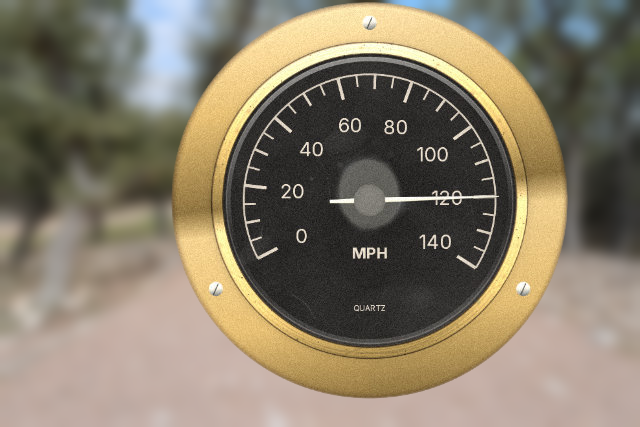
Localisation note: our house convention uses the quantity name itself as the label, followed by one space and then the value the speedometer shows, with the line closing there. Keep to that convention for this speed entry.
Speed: 120 mph
